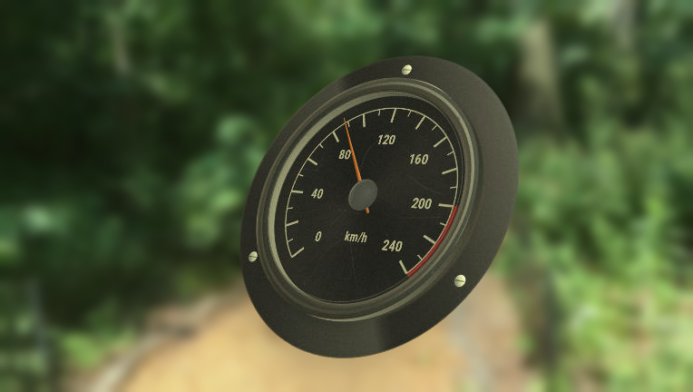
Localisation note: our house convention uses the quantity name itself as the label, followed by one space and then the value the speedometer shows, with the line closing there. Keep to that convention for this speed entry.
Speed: 90 km/h
